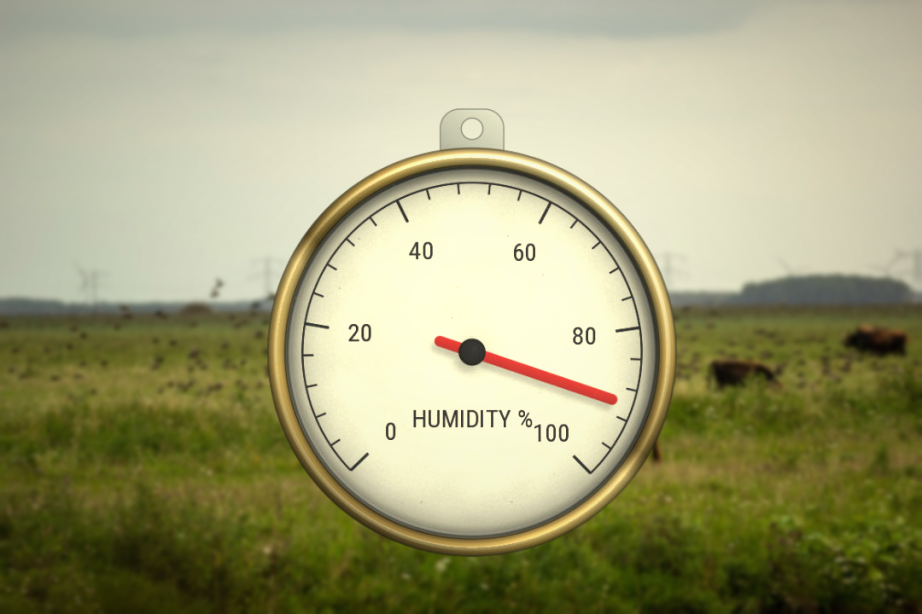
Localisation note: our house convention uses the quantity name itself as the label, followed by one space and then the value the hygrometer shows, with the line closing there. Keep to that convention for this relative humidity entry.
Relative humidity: 90 %
